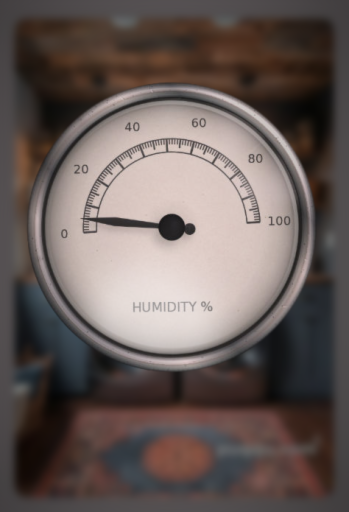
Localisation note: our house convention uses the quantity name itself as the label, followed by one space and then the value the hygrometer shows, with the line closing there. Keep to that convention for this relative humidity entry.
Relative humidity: 5 %
